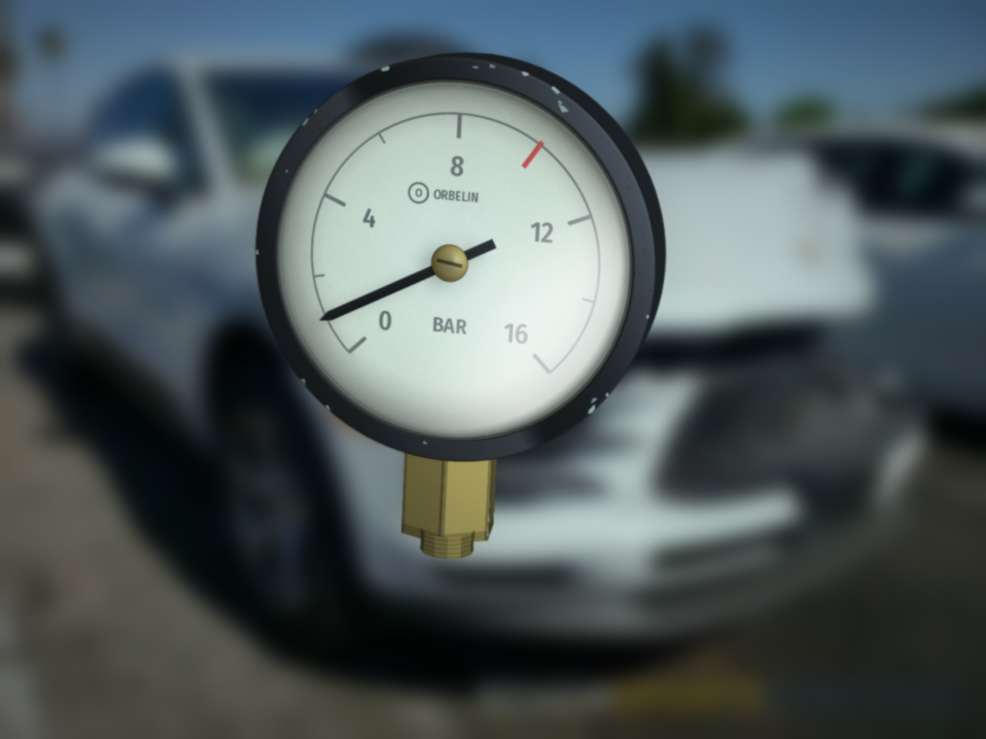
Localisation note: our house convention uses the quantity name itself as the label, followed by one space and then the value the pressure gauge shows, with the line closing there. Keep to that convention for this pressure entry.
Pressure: 1 bar
